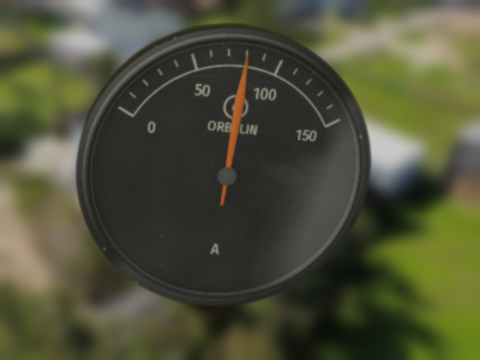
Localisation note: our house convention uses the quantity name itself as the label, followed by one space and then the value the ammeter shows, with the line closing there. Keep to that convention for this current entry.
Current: 80 A
